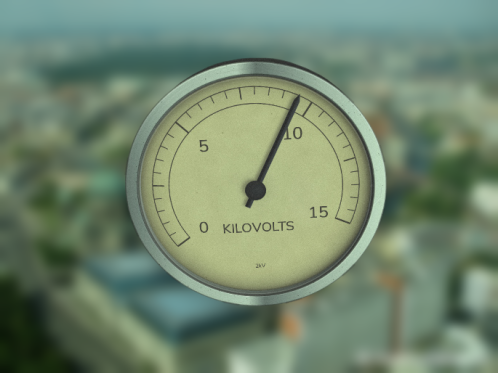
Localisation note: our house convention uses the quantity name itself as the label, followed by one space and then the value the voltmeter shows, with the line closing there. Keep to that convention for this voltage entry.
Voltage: 9.5 kV
